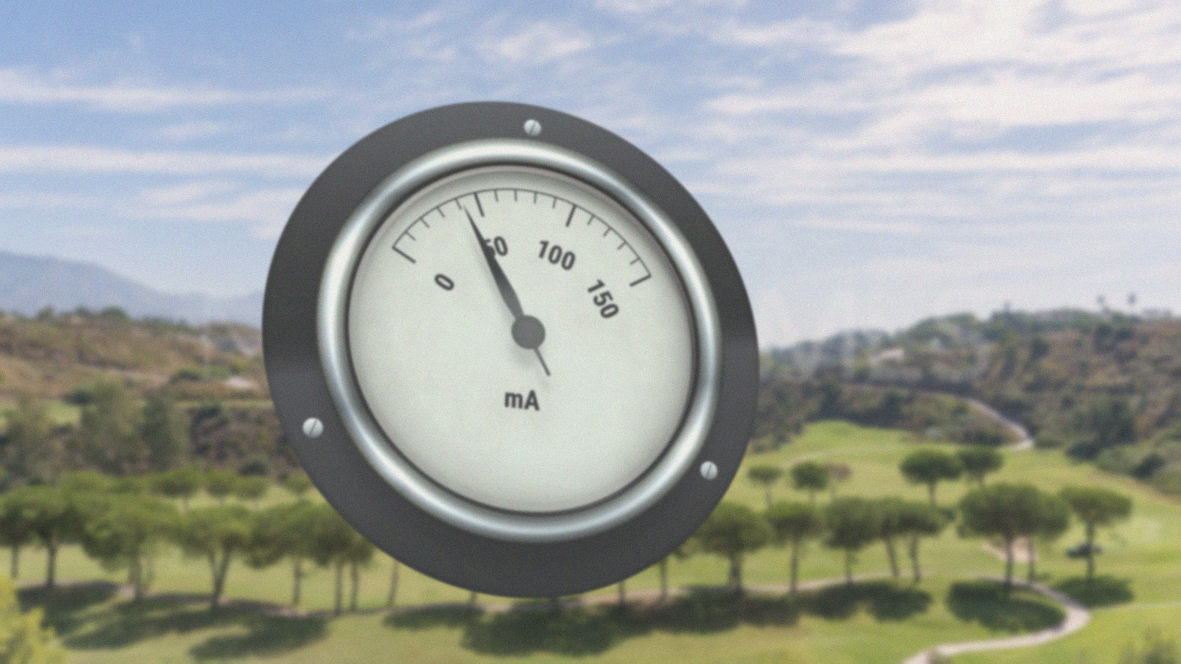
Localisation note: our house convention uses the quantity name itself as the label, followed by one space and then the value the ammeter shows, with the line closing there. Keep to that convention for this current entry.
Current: 40 mA
